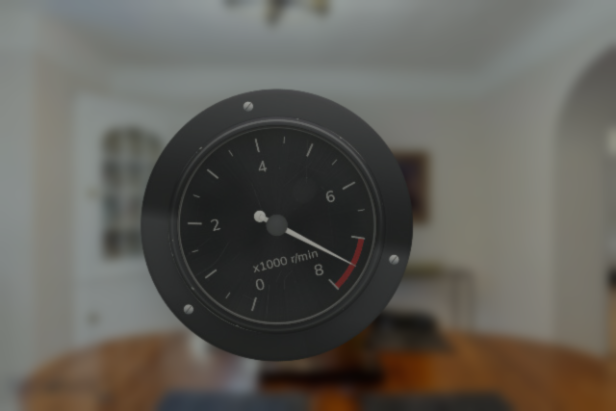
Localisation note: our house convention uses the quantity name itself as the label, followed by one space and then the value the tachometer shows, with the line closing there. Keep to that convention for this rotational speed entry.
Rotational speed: 7500 rpm
